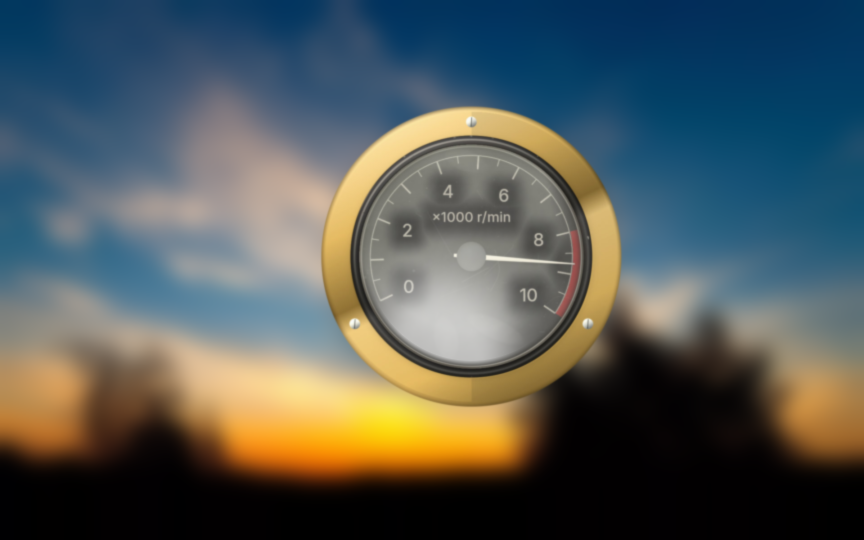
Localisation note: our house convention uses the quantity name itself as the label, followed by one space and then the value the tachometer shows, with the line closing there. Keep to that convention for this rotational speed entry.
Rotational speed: 8750 rpm
